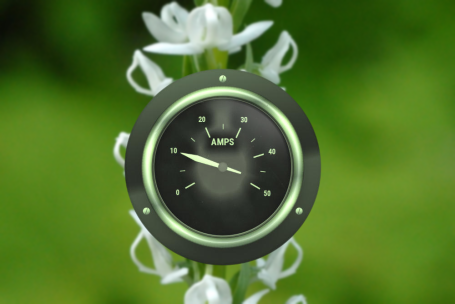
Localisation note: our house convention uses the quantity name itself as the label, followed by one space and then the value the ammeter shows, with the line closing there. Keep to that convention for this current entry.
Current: 10 A
